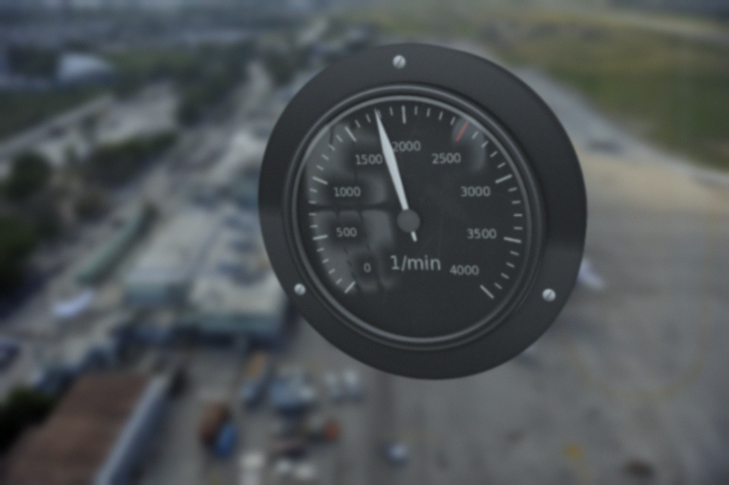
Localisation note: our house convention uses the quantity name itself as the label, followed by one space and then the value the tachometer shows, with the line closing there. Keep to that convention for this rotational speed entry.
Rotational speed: 1800 rpm
